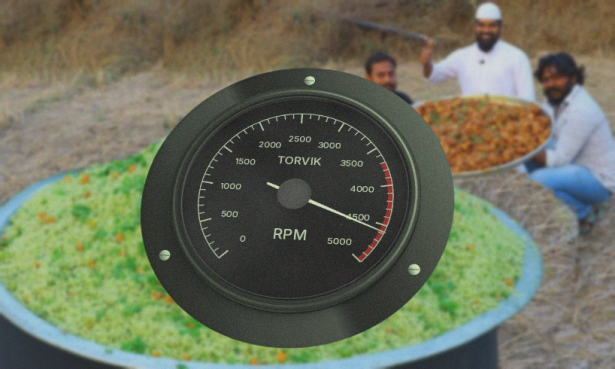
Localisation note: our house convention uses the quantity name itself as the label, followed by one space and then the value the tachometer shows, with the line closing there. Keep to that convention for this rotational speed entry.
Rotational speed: 4600 rpm
